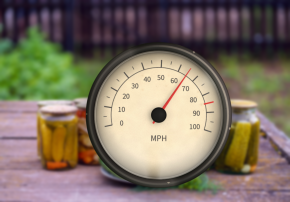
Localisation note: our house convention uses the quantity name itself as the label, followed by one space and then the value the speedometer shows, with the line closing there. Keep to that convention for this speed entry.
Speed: 65 mph
